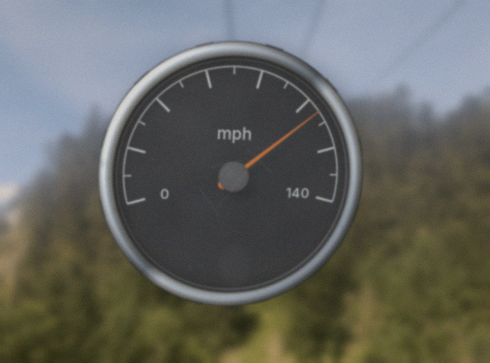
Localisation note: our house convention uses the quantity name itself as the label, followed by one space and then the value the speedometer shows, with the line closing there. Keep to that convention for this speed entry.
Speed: 105 mph
